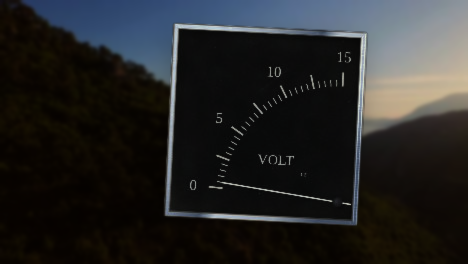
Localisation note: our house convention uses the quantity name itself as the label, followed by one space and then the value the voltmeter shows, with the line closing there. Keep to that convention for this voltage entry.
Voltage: 0.5 V
